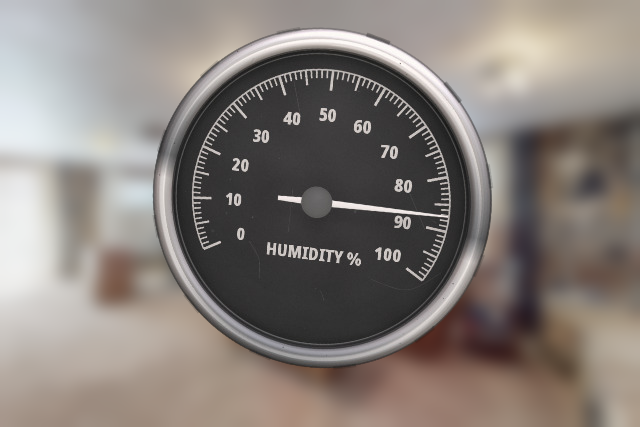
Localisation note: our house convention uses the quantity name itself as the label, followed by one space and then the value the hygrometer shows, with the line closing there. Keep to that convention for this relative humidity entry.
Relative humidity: 87 %
